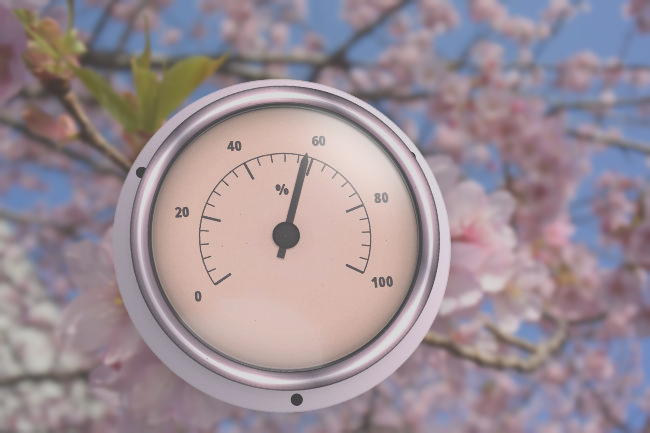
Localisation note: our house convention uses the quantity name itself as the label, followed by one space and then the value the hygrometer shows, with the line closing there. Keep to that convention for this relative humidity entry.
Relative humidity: 58 %
